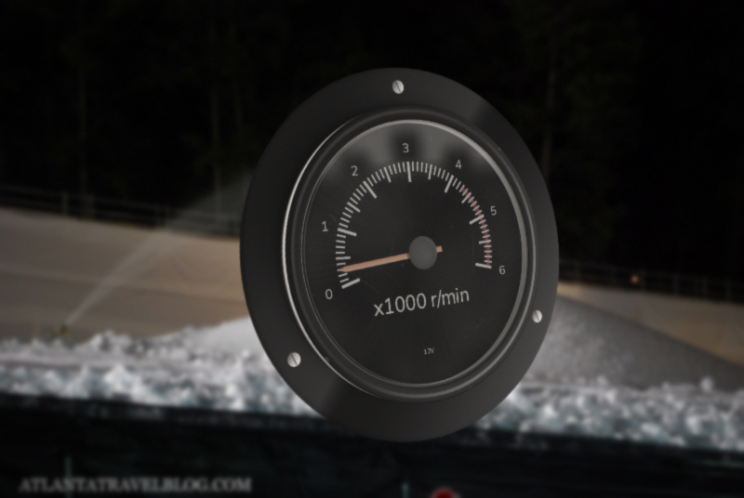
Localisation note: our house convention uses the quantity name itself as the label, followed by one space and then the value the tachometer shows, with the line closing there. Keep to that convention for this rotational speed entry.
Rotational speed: 300 rpm
